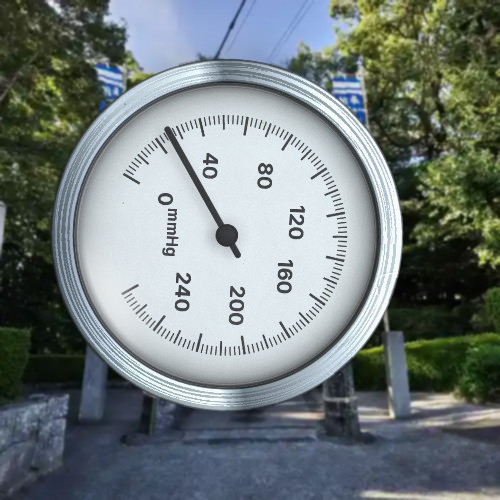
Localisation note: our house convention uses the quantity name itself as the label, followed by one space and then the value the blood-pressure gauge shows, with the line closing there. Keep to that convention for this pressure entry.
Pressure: 26 mmHg
